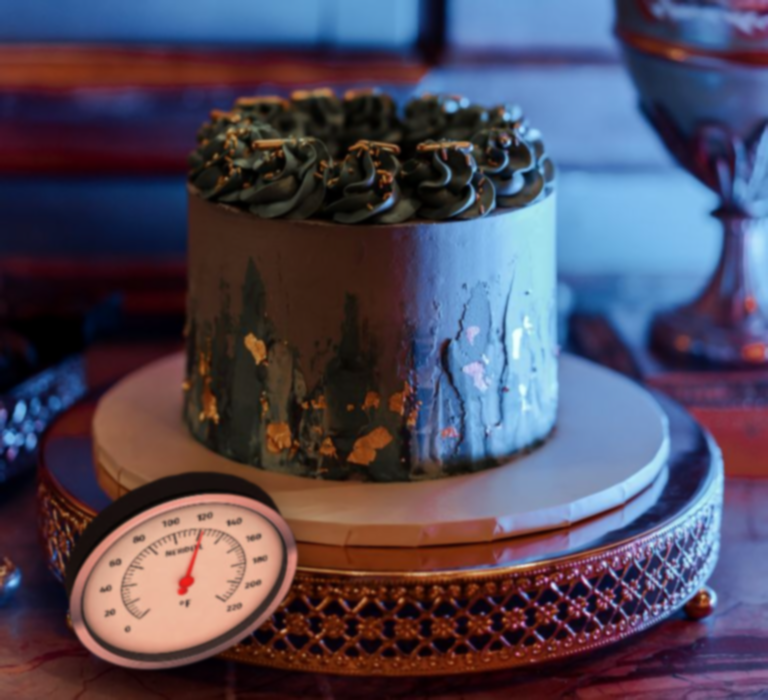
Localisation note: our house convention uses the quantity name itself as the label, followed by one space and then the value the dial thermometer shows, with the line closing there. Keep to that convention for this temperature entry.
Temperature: 120 °F
